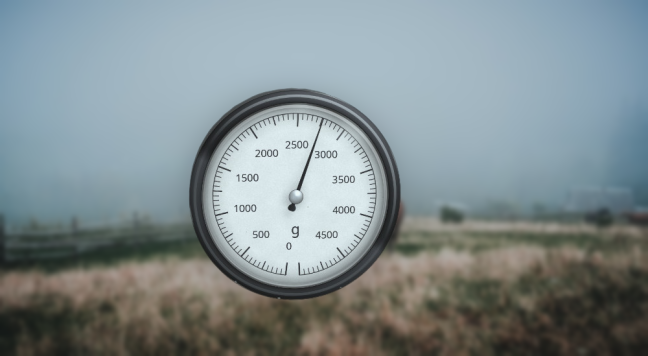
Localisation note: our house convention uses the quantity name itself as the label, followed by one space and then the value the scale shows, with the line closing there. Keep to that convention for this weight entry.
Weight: 2750 g
